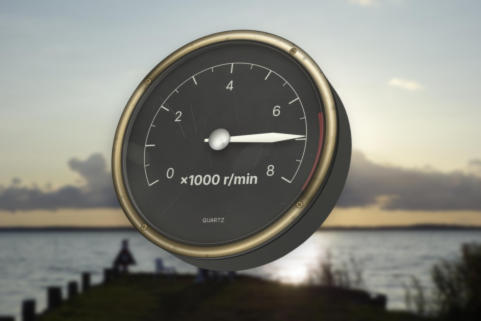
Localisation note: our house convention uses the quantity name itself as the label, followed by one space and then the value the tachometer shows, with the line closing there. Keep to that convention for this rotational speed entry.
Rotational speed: 7000 rpm
